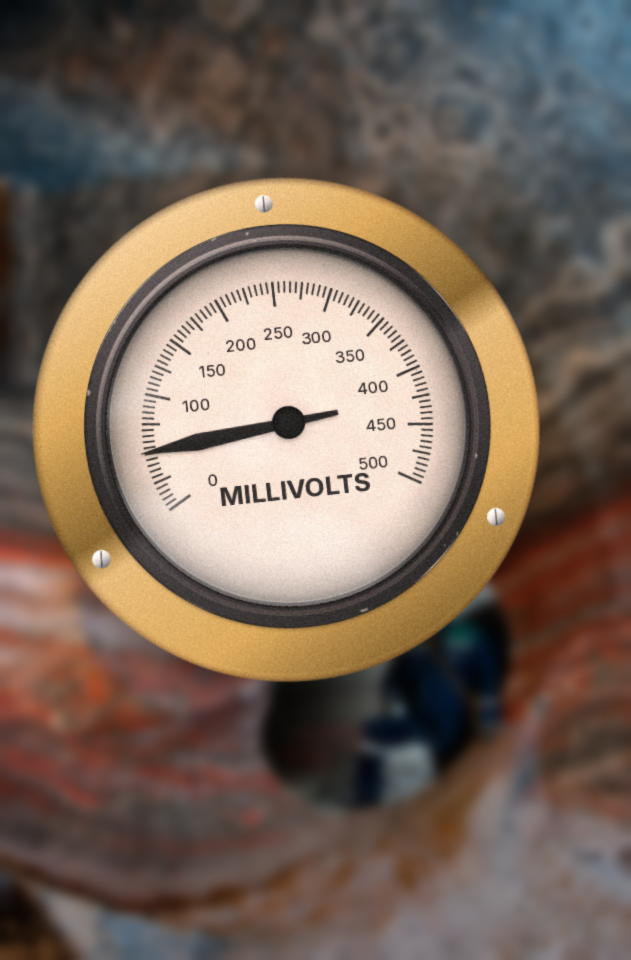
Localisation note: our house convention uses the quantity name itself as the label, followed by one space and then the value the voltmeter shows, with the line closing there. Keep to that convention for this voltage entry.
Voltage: 50 mV
